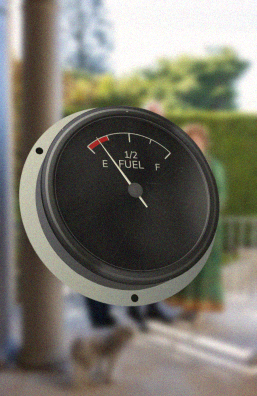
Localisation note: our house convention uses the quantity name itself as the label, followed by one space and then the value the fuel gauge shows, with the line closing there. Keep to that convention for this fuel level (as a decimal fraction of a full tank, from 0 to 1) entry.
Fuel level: 0.125
